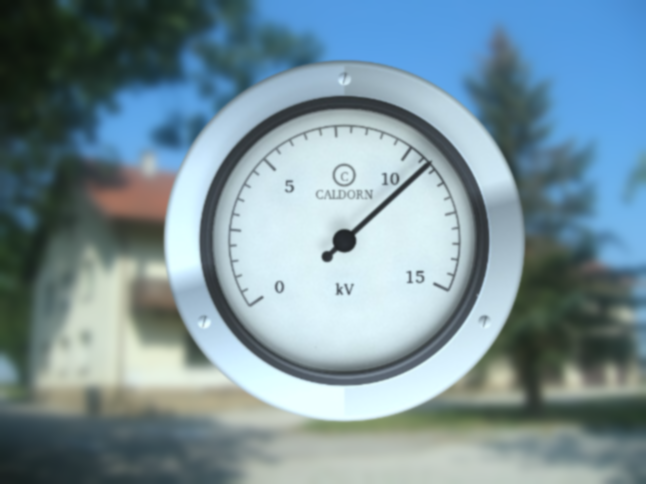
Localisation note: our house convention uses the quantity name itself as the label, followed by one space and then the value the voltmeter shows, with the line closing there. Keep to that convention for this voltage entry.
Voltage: 10.75 kV
